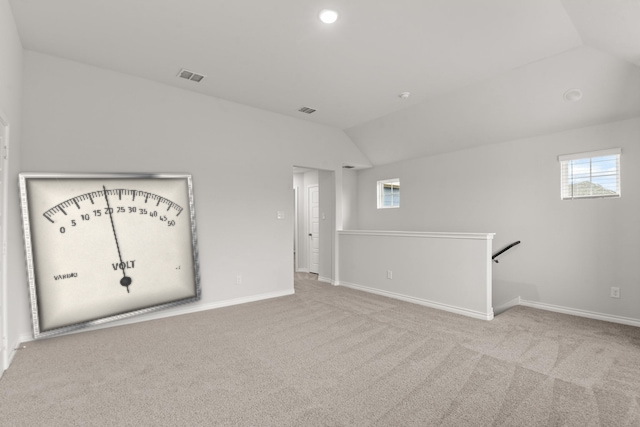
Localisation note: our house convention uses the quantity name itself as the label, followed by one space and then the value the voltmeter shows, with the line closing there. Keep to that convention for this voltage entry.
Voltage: 20 V
